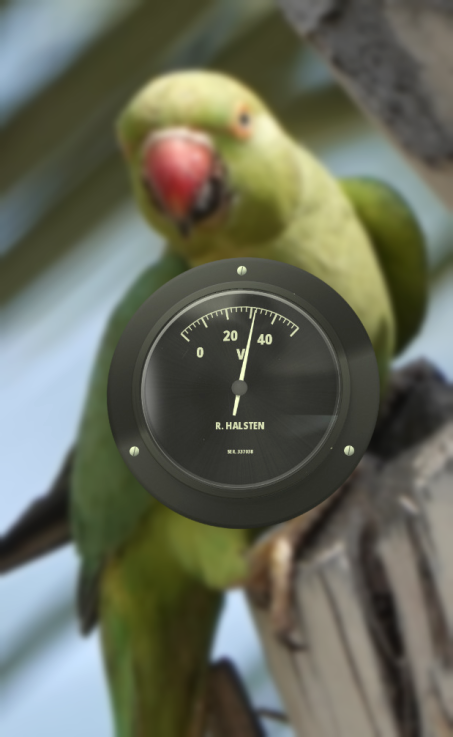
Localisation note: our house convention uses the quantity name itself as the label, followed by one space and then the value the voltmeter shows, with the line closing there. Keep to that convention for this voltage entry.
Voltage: 32 V
